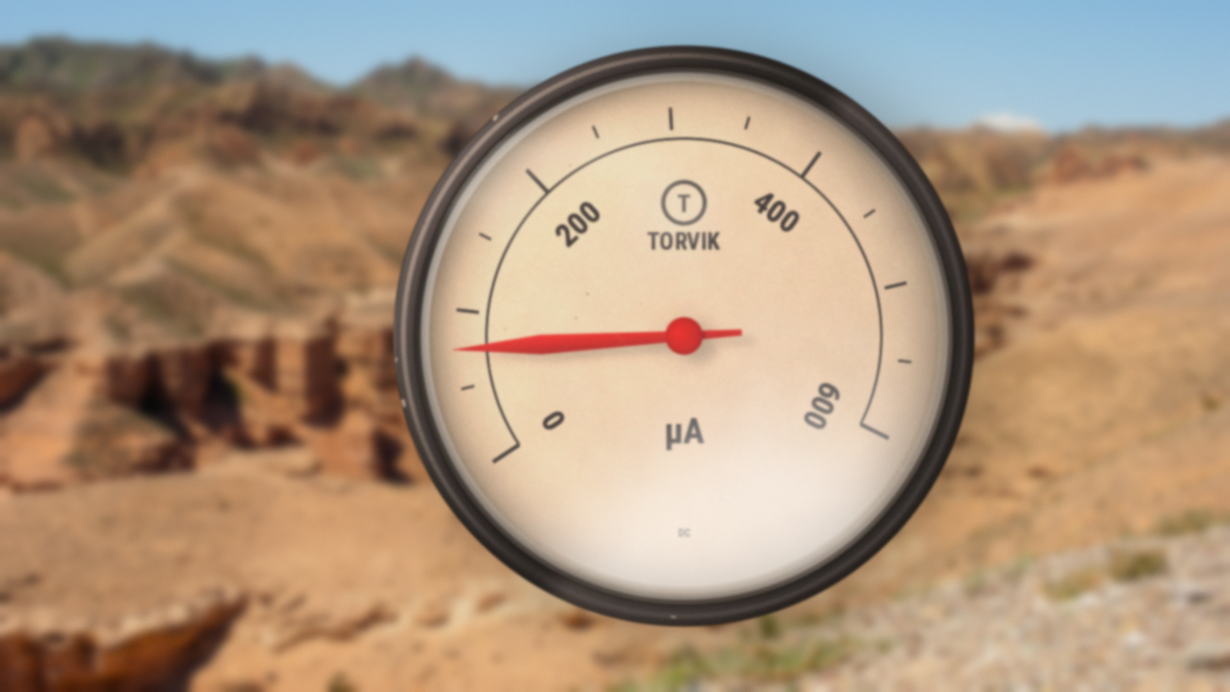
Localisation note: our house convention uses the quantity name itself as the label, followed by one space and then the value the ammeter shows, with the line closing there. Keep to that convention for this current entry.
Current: 75 µA
